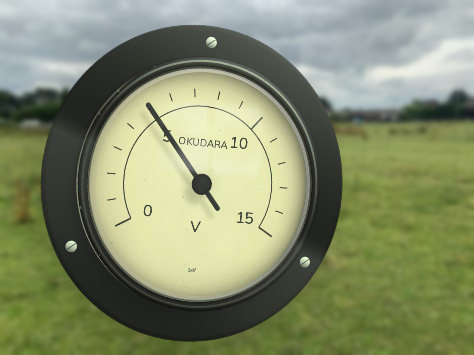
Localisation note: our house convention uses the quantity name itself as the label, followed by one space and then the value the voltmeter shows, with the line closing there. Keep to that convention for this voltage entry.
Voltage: 5 V
